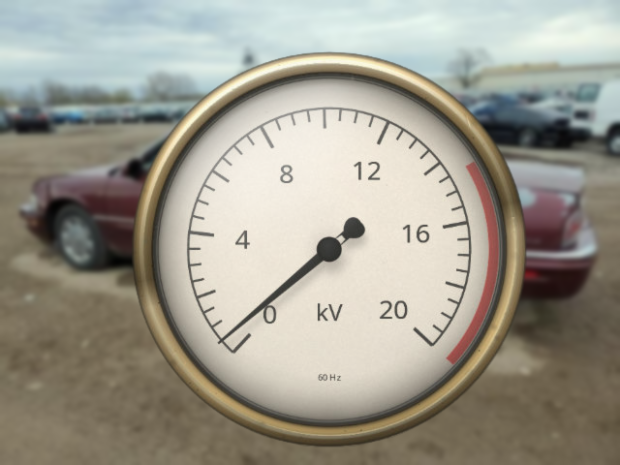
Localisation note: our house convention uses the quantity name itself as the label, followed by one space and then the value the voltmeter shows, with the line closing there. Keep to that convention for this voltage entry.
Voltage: 0.5 kV
